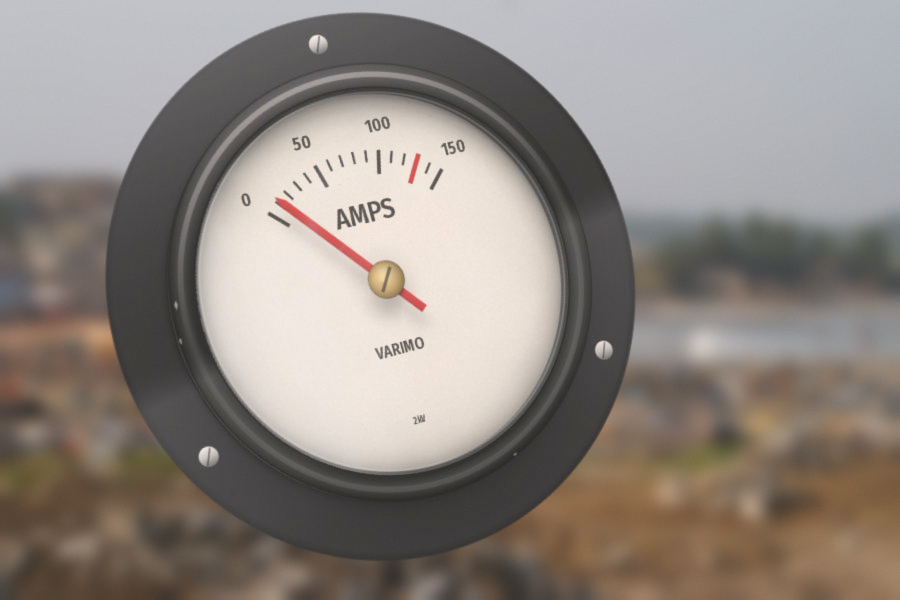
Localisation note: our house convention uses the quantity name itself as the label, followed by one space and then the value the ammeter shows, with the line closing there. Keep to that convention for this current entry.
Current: 10 A
